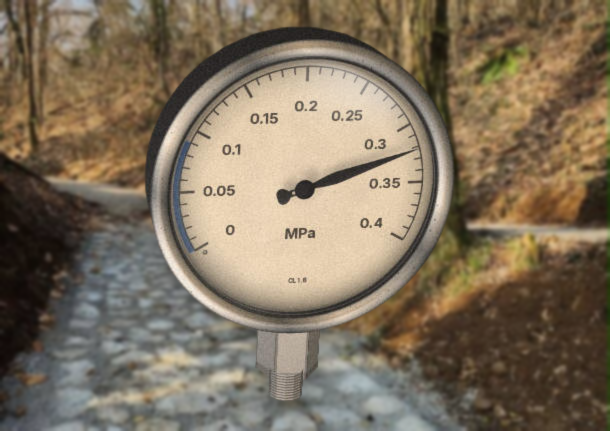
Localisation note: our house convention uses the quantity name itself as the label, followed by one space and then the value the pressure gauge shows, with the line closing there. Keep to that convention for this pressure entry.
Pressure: 0.32 MPa
